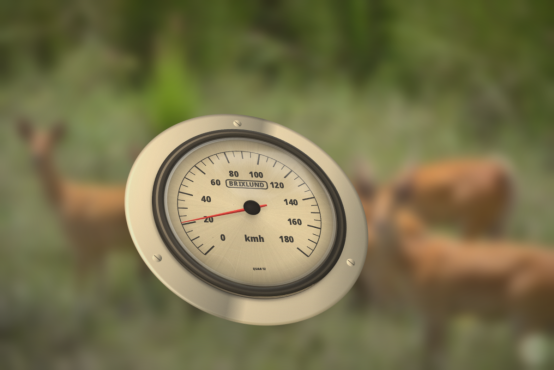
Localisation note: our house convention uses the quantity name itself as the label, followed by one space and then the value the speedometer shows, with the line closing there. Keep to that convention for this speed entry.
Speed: 20 km/h
